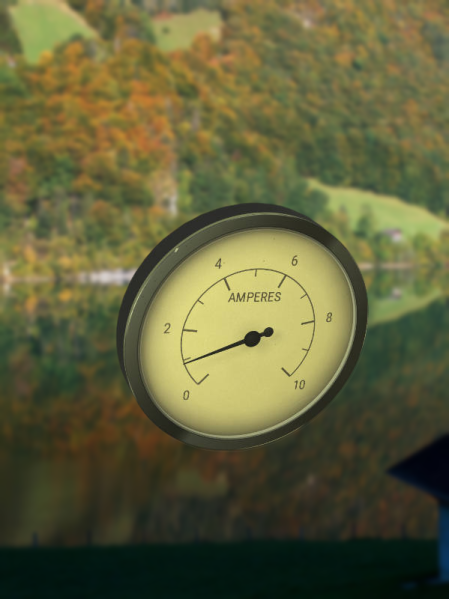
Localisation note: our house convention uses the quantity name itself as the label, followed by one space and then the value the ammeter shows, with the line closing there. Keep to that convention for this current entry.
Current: 1 A
